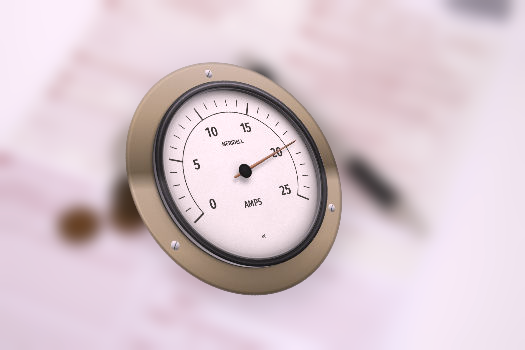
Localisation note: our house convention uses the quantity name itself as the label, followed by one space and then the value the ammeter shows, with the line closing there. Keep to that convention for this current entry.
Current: 20 A
